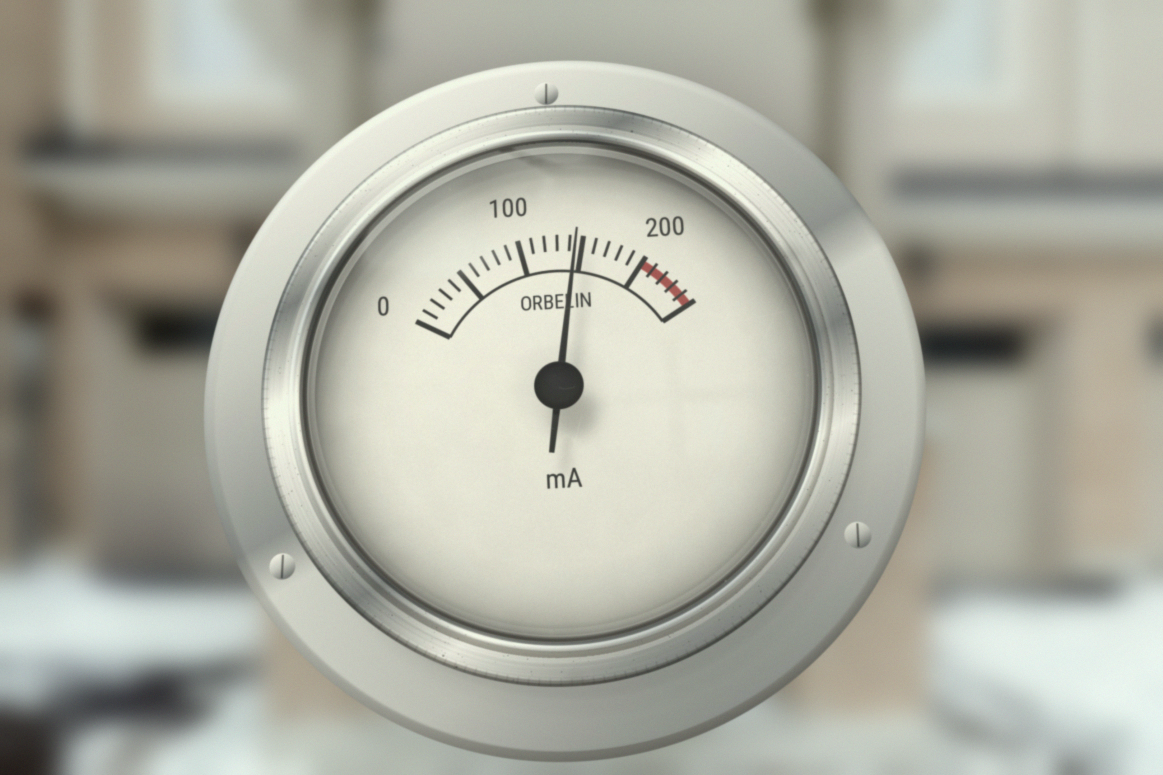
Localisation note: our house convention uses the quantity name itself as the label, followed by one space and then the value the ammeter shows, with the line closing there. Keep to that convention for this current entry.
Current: 145 mA
